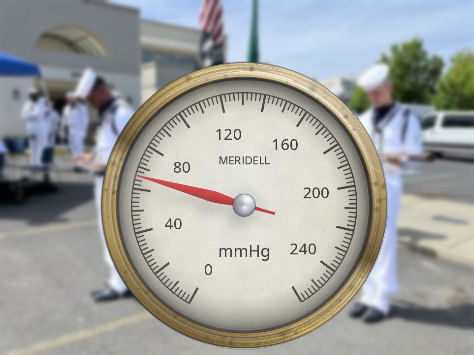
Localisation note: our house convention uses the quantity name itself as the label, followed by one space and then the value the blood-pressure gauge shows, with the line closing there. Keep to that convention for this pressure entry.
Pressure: 66 mmHg
